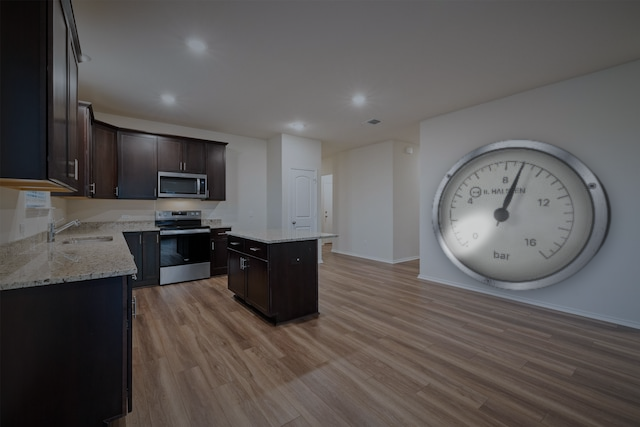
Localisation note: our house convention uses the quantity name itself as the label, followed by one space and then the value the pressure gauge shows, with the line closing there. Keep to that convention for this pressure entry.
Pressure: 9 bar
